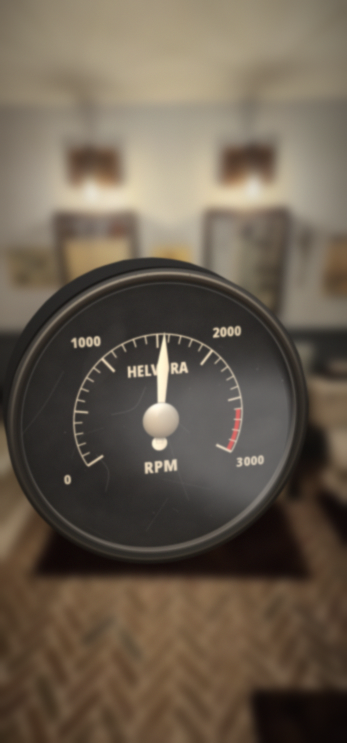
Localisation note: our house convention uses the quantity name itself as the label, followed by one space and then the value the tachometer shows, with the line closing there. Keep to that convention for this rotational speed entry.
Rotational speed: 1550 rpm
